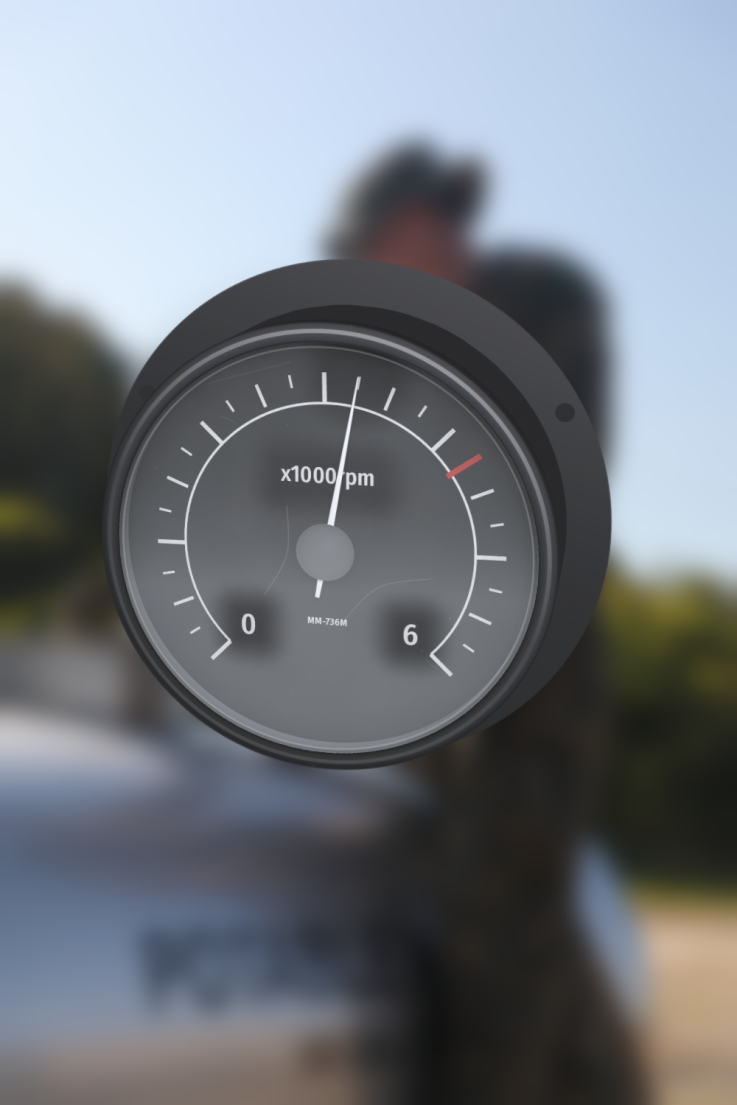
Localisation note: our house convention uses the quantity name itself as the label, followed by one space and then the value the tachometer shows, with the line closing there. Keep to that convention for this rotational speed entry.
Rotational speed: 3250 rpm
